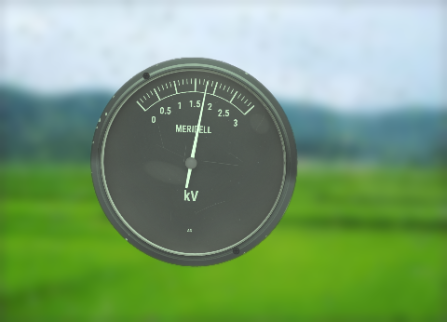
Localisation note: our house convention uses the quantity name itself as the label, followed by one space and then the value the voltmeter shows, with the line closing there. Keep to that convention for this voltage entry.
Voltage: 1.8 kV
